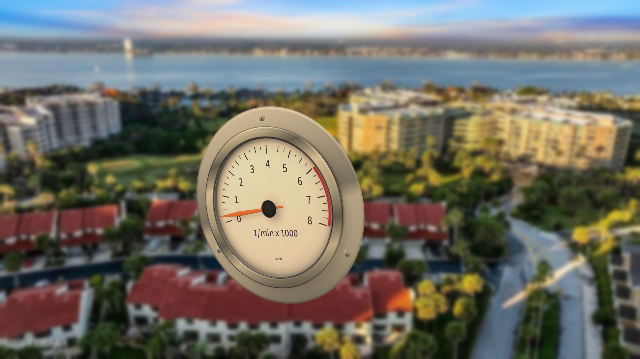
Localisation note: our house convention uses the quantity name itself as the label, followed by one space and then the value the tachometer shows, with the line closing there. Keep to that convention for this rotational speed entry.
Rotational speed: 250 rpm
